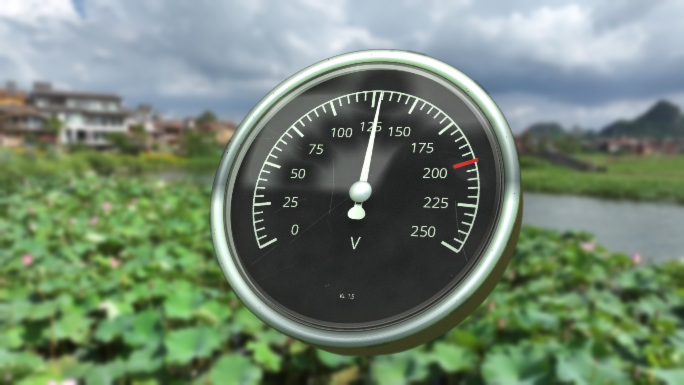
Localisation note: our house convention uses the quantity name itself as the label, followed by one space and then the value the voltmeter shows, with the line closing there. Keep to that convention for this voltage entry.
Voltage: 130 V
